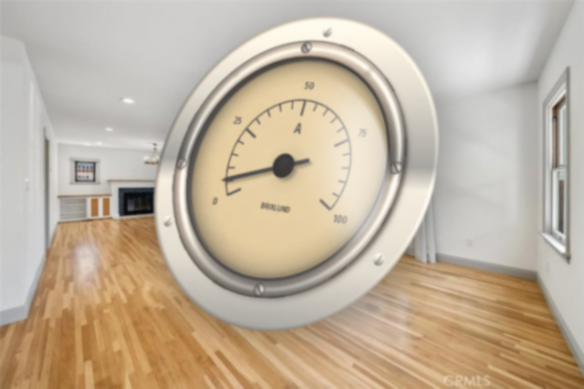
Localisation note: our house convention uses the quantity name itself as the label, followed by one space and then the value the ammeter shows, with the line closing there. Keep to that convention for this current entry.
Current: 5 A
